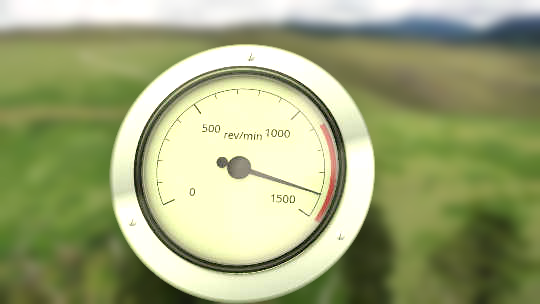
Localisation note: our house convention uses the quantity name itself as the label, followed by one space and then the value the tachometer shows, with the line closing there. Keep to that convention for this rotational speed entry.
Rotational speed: 1400 rpm
